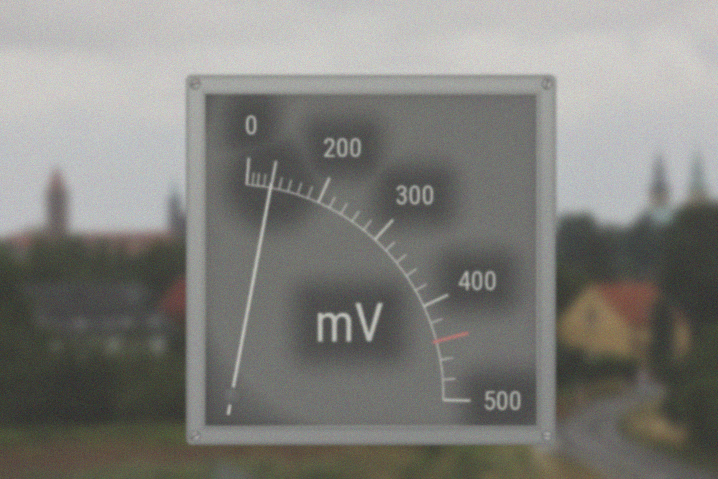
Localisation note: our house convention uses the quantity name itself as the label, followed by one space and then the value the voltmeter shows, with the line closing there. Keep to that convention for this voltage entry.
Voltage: 100 mV
